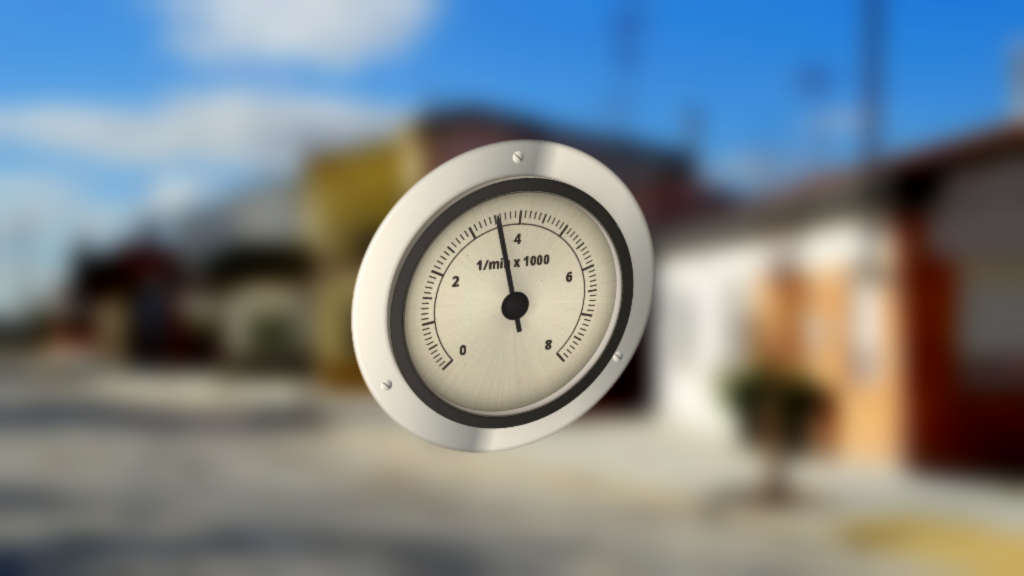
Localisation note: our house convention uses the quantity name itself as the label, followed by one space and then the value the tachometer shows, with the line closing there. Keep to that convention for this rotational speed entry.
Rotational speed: 3500 rpm
